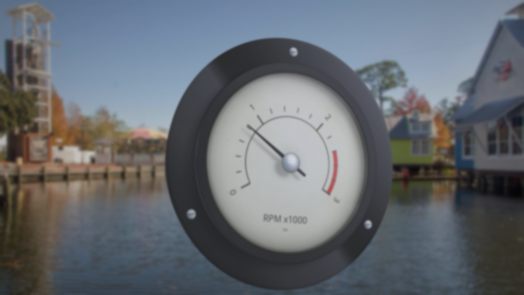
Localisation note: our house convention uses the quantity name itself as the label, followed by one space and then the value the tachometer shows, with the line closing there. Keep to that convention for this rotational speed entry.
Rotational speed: 800 rpm
